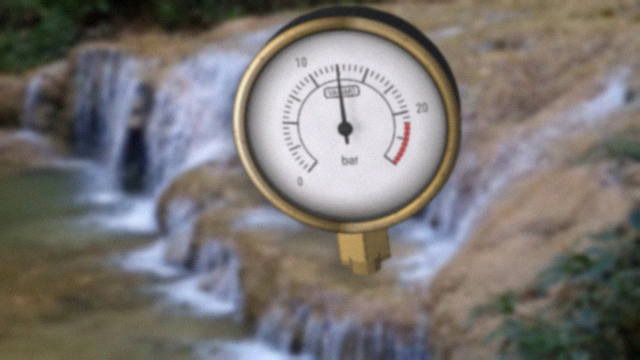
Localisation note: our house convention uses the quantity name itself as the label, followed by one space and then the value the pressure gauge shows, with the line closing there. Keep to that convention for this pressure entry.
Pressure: 12.5 bar
